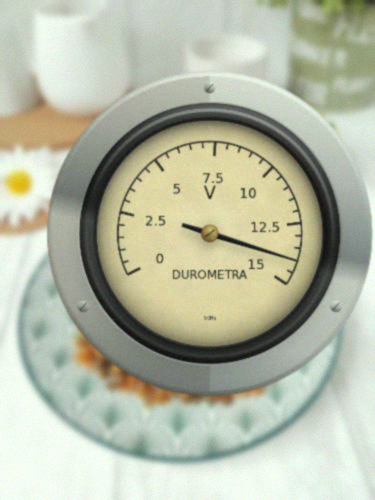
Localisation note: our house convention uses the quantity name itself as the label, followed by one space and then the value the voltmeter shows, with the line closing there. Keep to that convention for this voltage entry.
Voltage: 14 V
